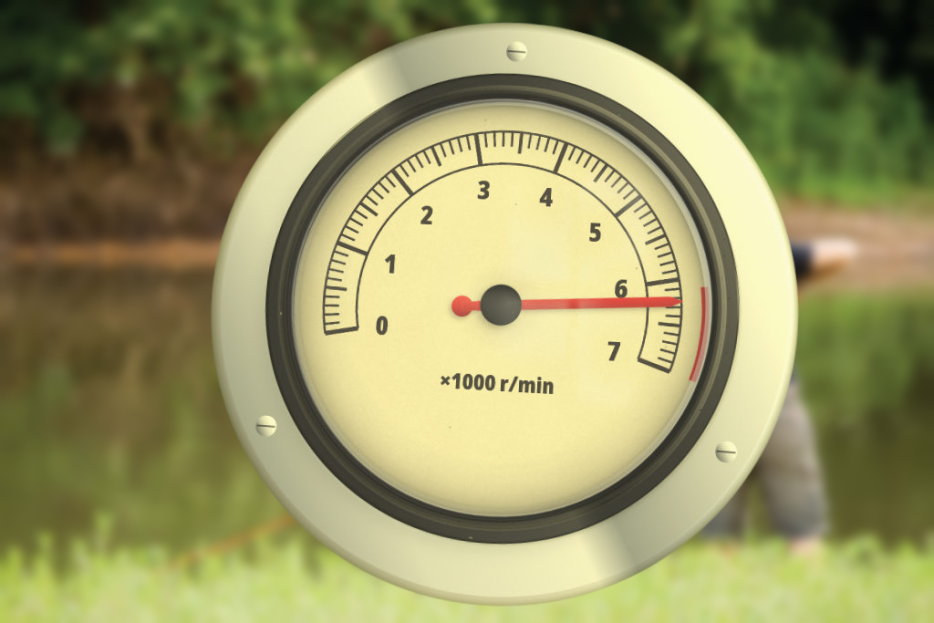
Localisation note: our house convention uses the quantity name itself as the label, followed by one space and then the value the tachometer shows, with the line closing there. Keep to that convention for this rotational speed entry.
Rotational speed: 6250 rpm
